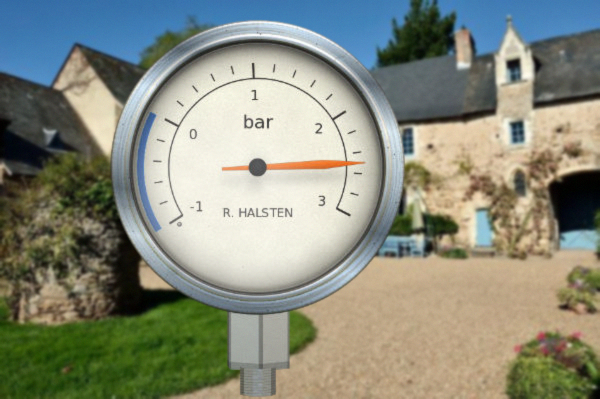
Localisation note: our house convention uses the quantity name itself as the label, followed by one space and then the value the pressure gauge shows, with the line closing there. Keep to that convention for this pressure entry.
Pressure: 2.5 bar
